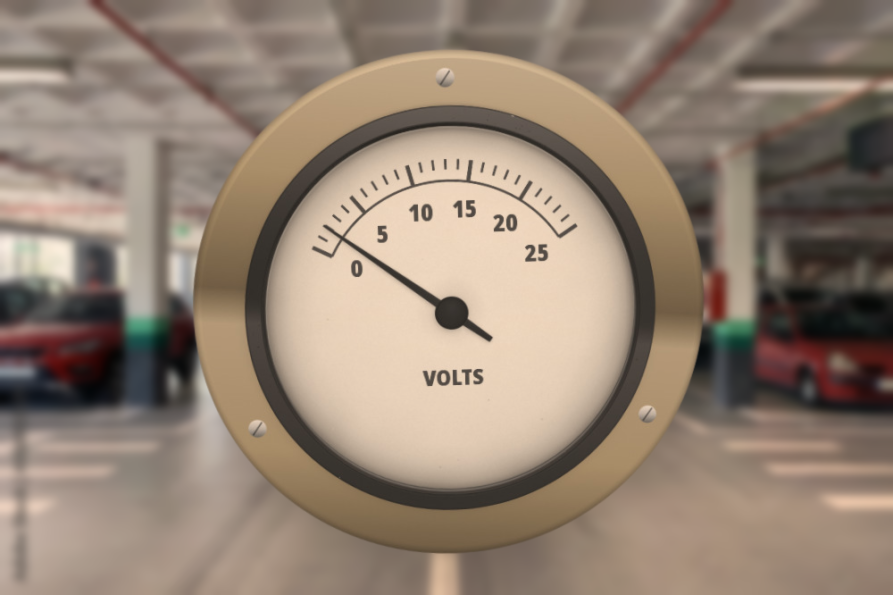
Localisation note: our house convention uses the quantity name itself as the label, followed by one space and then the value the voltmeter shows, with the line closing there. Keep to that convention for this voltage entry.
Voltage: 2 V
